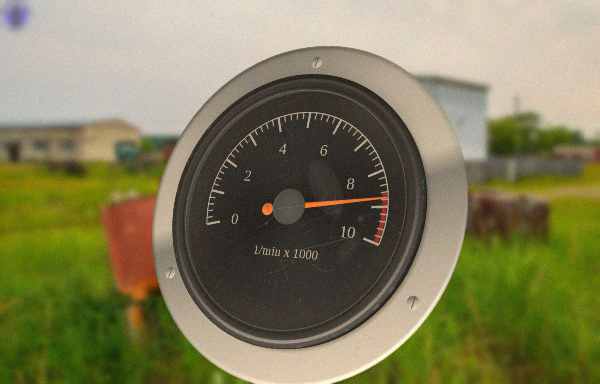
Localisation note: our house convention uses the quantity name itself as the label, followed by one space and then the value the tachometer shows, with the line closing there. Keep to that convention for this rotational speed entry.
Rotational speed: 8800 rpm
